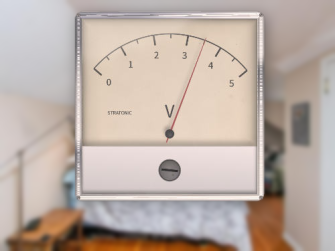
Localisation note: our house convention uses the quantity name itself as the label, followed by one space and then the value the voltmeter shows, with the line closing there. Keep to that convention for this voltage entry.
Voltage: 3.5 V
